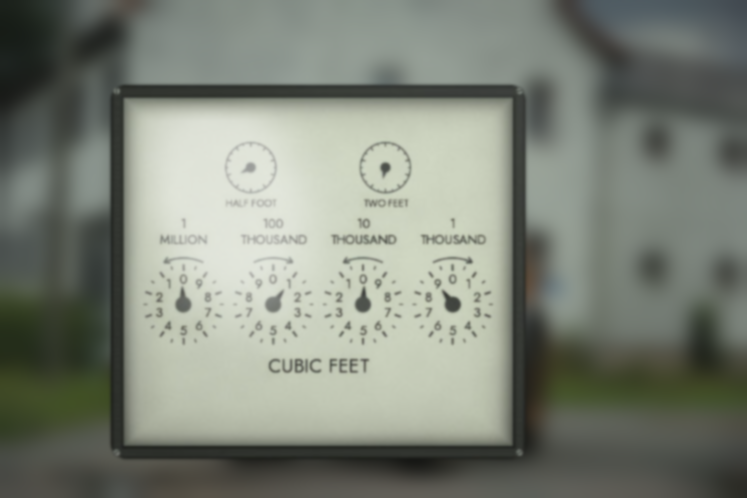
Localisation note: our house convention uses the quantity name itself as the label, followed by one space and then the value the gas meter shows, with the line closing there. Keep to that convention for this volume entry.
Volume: 9900 ft³
